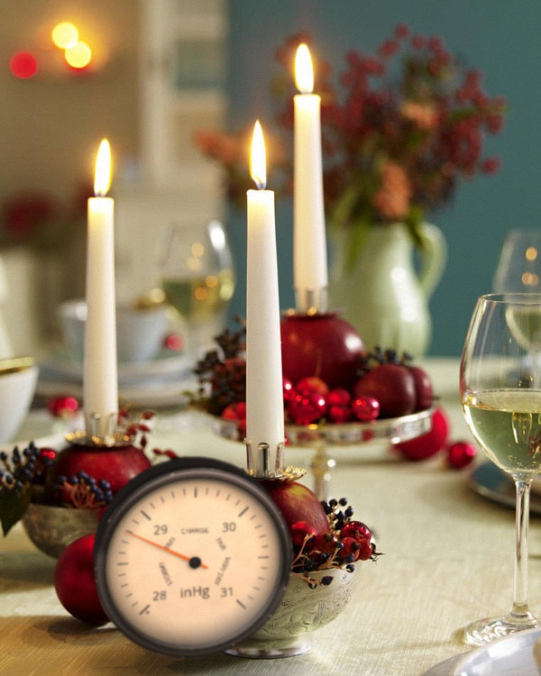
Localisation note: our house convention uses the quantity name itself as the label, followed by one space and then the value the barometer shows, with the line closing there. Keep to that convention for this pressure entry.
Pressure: 28.8 inHg
